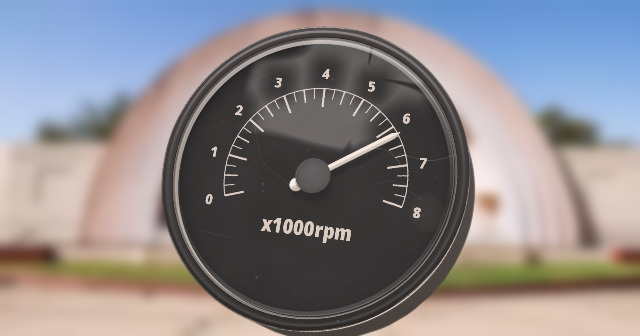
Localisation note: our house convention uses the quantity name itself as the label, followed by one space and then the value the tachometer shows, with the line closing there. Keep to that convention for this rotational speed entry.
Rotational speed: 6250 rpm
